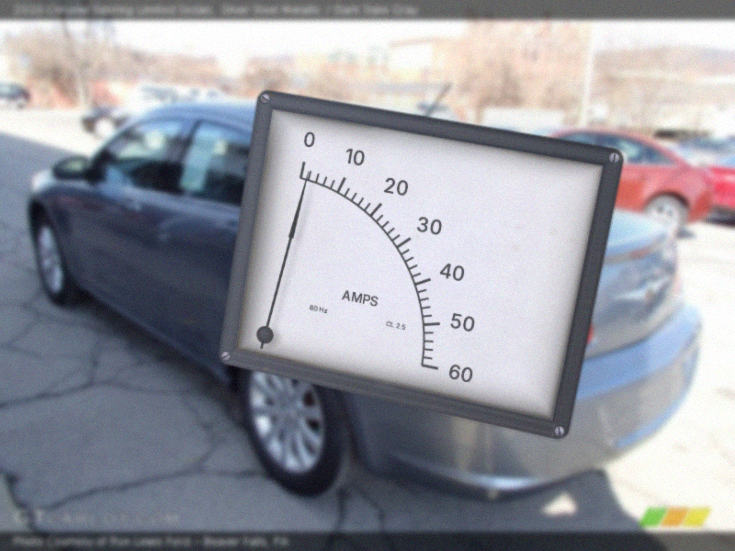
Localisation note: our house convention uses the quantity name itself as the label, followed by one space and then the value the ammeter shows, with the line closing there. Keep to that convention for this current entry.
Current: 2 A
